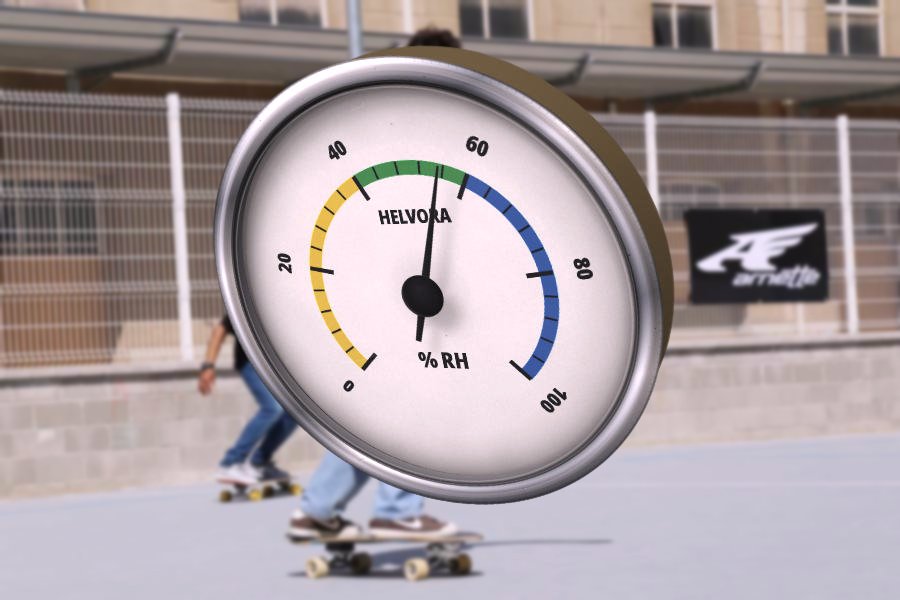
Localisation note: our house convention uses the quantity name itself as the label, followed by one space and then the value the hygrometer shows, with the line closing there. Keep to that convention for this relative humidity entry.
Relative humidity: 56 %
